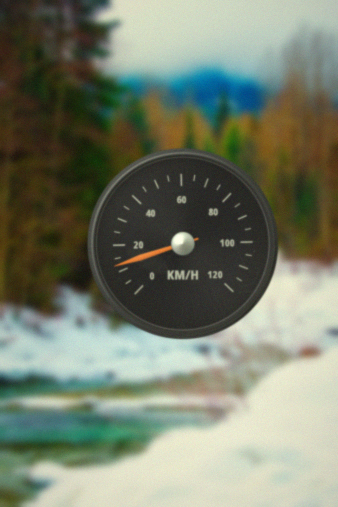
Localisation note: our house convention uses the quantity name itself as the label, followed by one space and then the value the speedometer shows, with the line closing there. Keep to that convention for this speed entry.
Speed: 12.5 km/h
